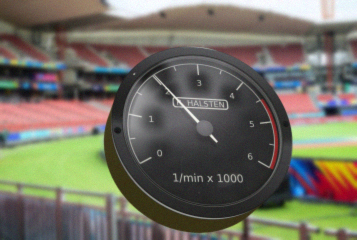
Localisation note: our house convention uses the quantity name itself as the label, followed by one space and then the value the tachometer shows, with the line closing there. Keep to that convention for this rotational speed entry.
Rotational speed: 2000 rpm
